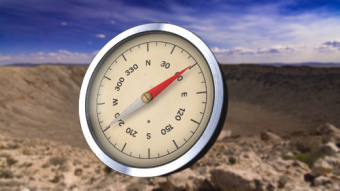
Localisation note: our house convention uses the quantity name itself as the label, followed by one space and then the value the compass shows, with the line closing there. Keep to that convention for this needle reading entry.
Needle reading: 60 °
